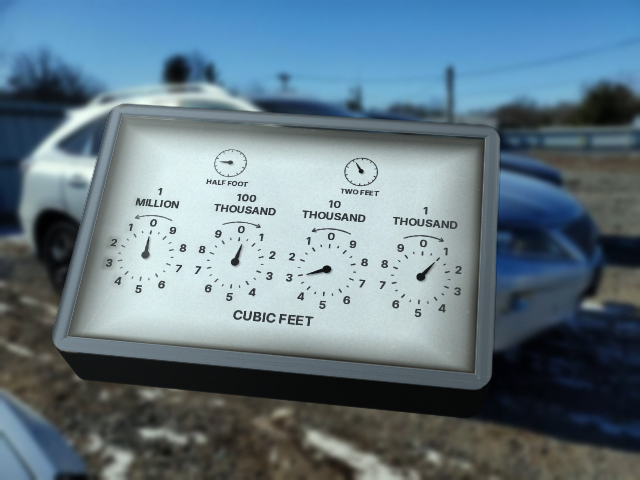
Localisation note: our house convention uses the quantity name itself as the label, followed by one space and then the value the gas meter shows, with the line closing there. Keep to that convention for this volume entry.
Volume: 3100 ft³
